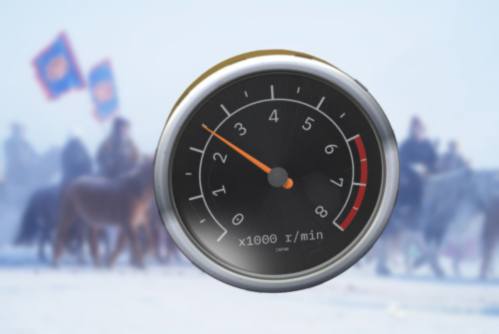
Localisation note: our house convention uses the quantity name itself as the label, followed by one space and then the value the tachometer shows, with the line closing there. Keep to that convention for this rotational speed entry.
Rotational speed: 2500 rpm
